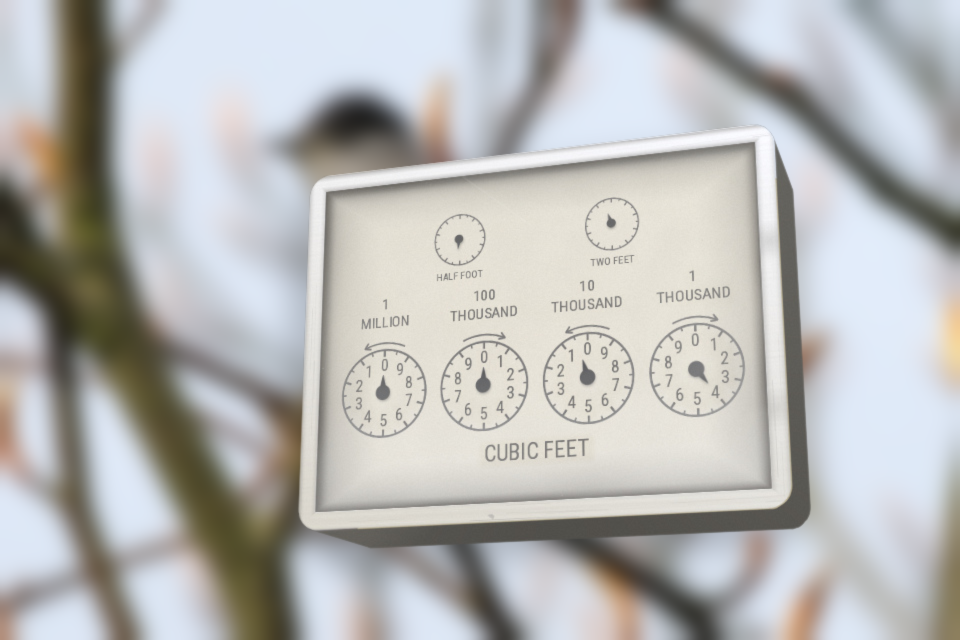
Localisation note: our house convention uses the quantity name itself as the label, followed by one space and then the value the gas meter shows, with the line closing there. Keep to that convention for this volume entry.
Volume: 400 ft³
